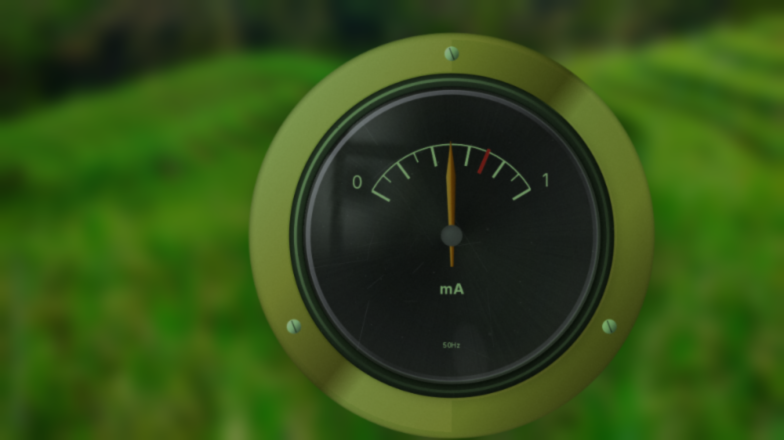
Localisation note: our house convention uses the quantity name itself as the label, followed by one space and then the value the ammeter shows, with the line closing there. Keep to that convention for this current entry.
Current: 0.5 mA
